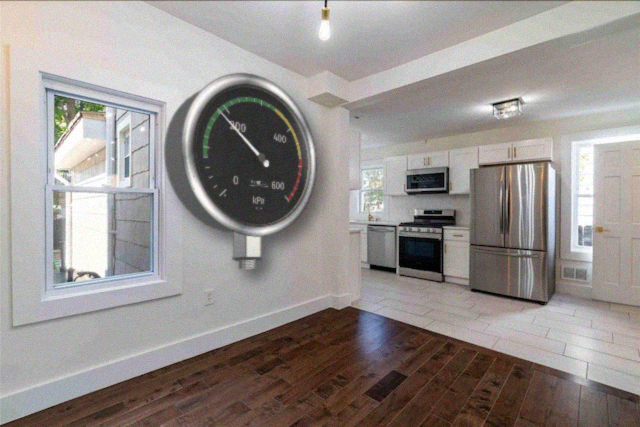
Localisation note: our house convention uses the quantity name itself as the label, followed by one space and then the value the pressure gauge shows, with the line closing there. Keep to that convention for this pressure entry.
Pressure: 180 kPa
